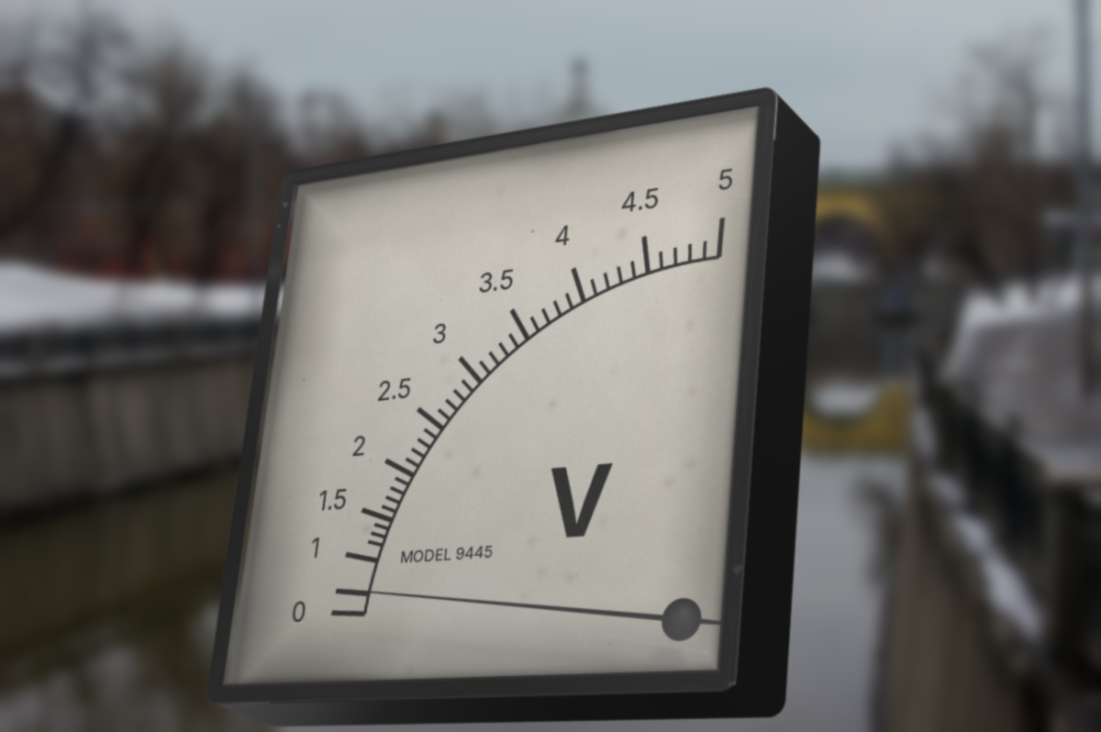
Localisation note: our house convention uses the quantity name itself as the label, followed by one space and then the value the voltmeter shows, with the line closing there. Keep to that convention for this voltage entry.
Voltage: 0.5 V
